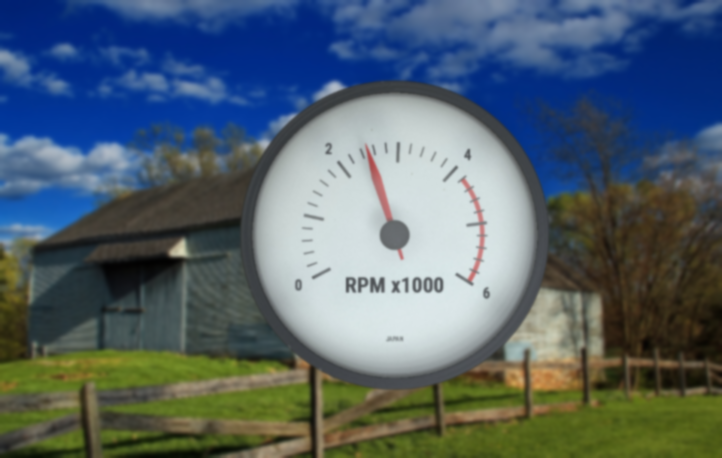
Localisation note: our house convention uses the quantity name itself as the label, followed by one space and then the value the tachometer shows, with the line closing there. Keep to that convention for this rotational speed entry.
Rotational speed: 2500 rpm
